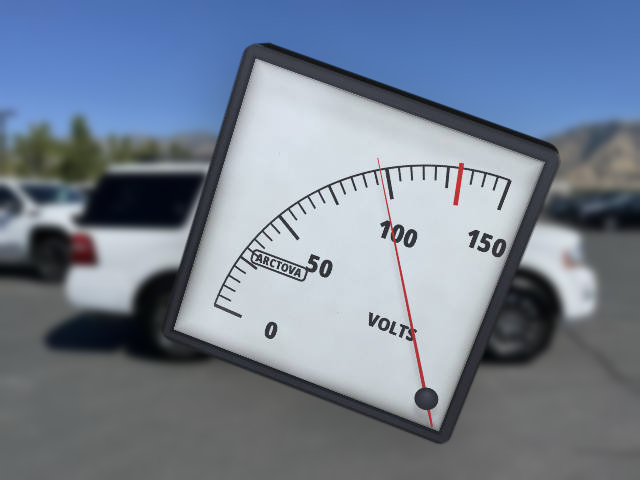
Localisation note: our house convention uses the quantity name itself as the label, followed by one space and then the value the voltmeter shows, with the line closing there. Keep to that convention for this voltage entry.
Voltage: 97.5 V
